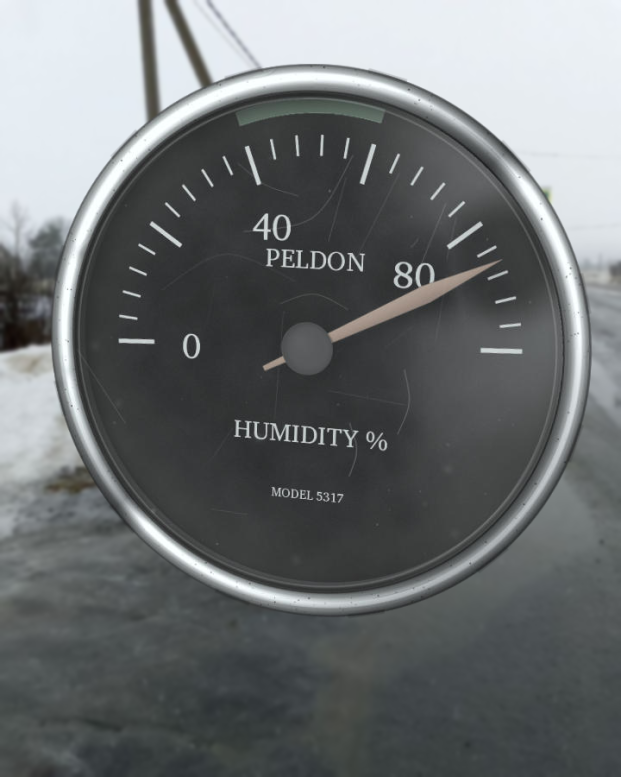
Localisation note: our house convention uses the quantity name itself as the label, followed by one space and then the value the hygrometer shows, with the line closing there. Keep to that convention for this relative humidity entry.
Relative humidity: 86 %
